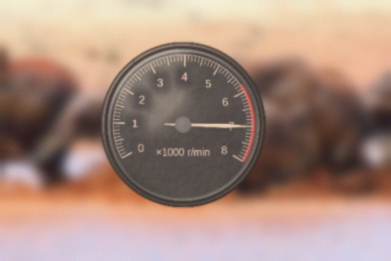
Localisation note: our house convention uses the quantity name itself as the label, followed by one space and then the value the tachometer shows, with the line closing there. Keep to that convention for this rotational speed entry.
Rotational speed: 7000 rpm
